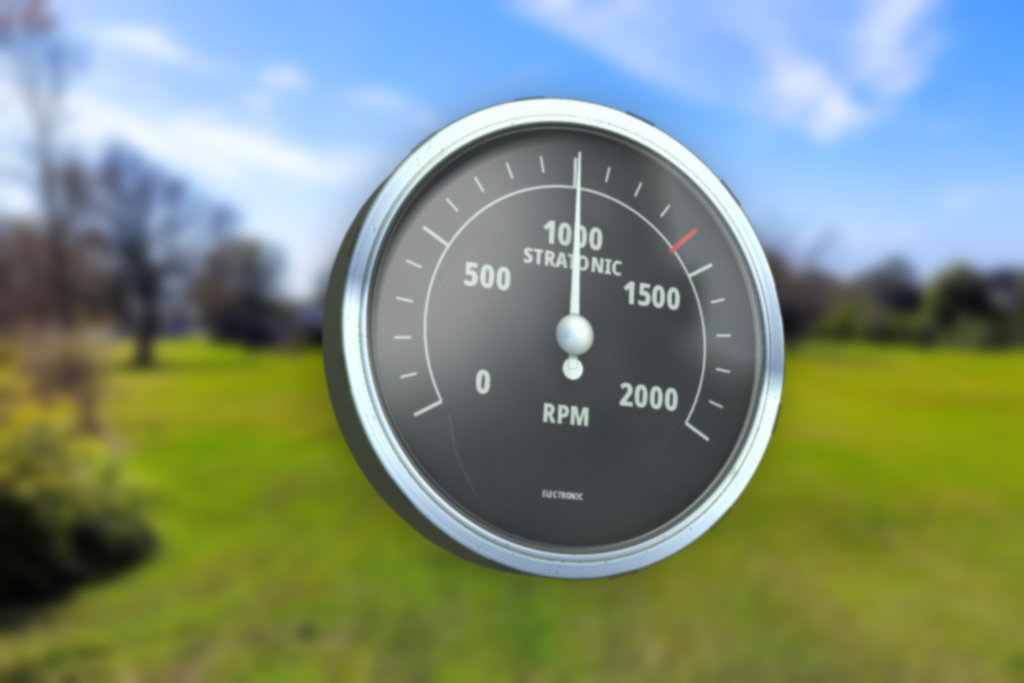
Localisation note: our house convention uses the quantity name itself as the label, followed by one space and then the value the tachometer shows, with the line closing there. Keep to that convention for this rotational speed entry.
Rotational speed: 1000 rpm
